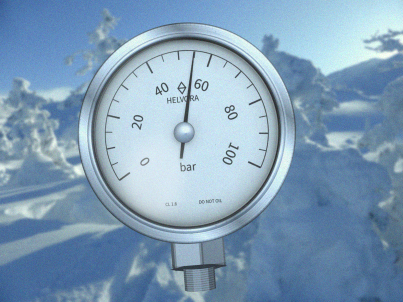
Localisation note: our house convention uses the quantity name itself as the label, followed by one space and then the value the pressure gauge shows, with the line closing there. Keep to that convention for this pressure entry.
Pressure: 55 bar
